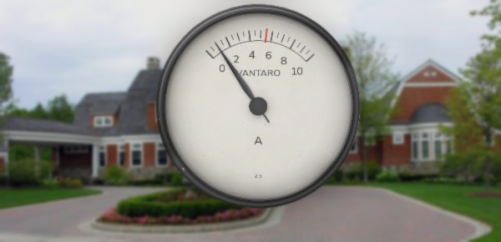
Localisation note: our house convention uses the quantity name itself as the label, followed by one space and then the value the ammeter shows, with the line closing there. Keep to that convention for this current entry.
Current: 1 A
